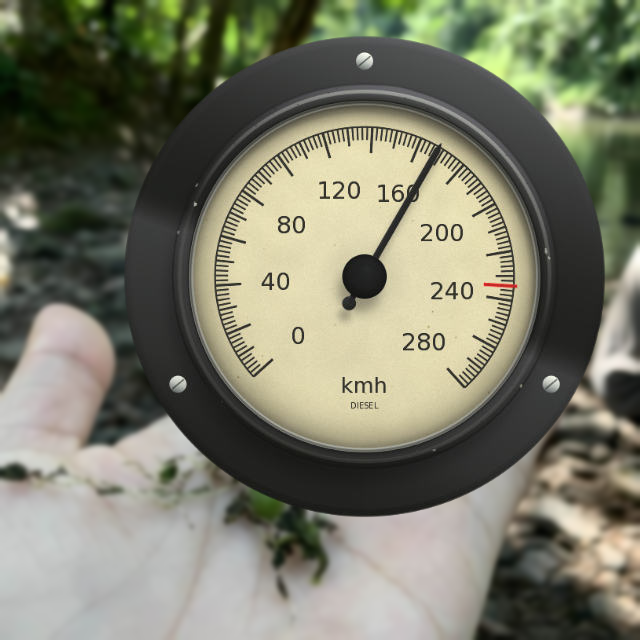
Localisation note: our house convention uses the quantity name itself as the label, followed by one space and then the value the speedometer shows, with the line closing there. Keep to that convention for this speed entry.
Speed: 168 km/h
